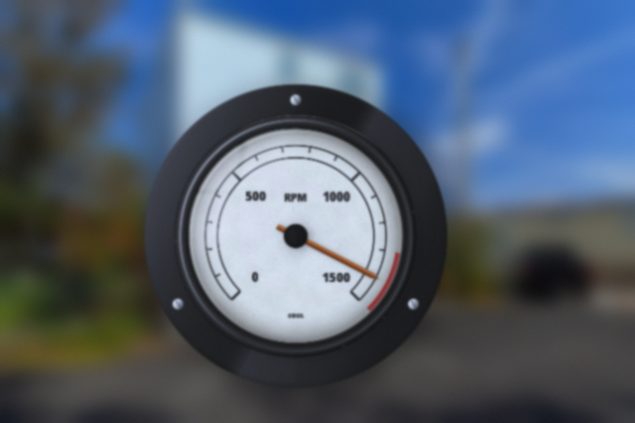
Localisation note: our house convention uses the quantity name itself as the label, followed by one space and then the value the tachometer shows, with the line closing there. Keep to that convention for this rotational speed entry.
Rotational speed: 1400 rpm
